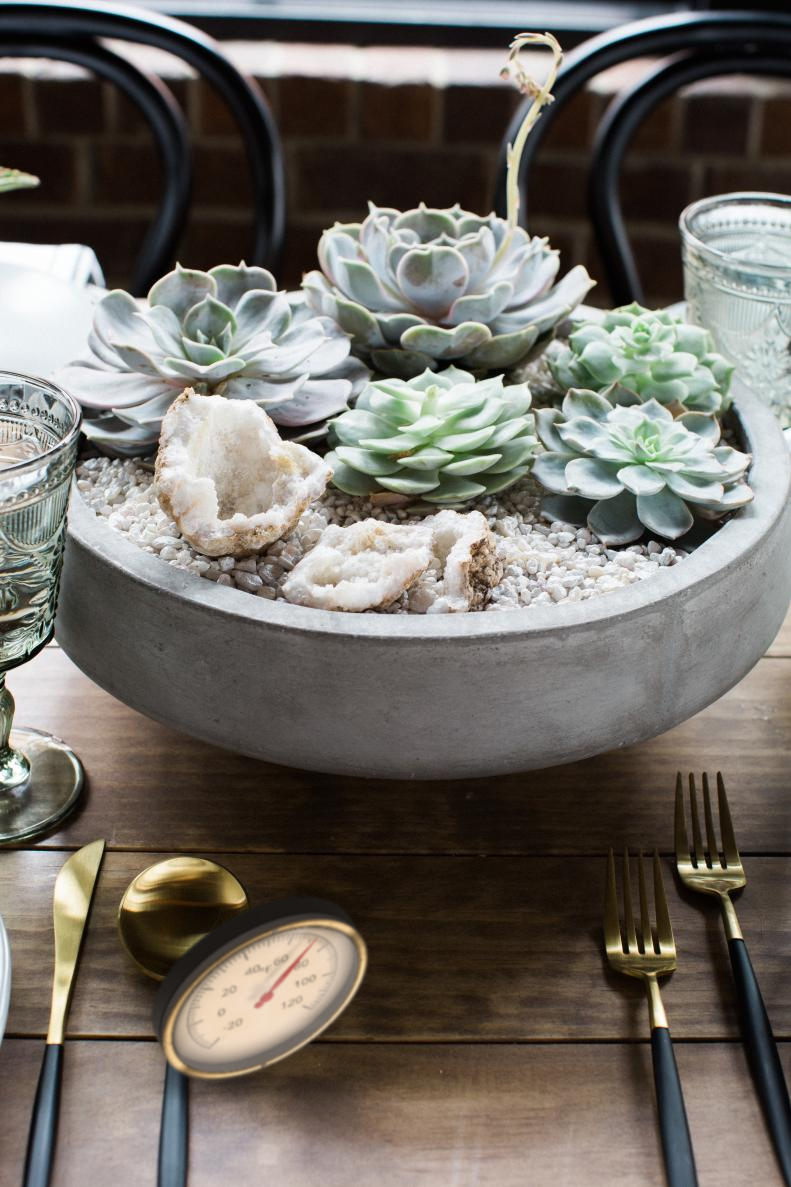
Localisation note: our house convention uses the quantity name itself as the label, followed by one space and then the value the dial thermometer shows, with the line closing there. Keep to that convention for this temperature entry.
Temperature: 70 °F
